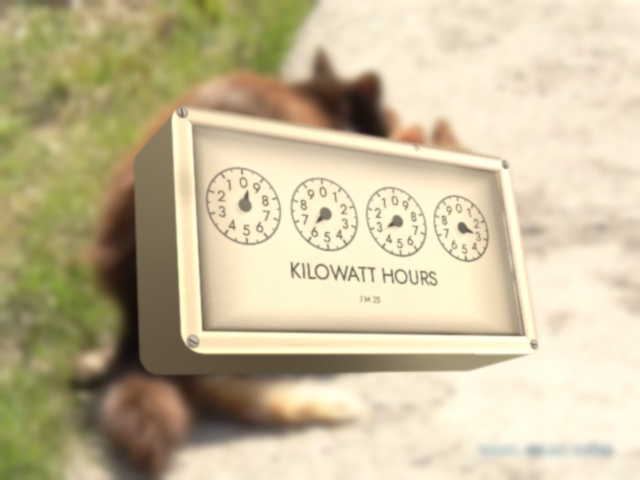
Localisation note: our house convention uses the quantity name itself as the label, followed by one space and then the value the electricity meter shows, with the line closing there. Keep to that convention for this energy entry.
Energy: 9633 kWh
